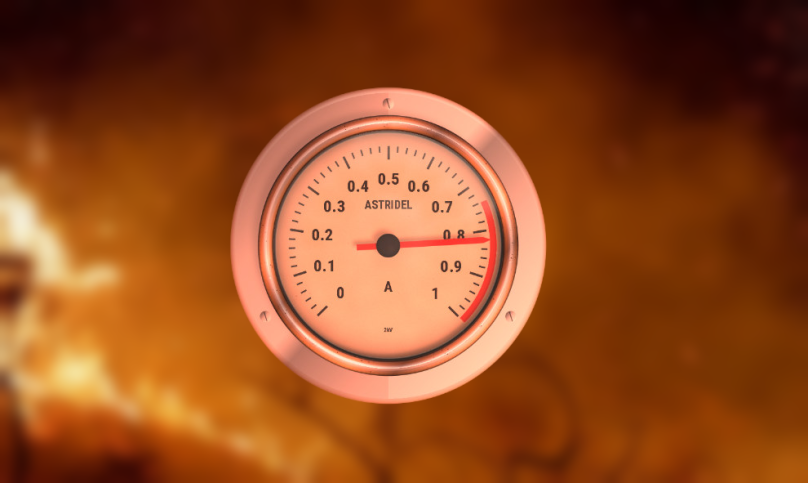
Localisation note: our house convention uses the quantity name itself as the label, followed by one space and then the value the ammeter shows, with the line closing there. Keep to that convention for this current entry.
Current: 0.82 A
